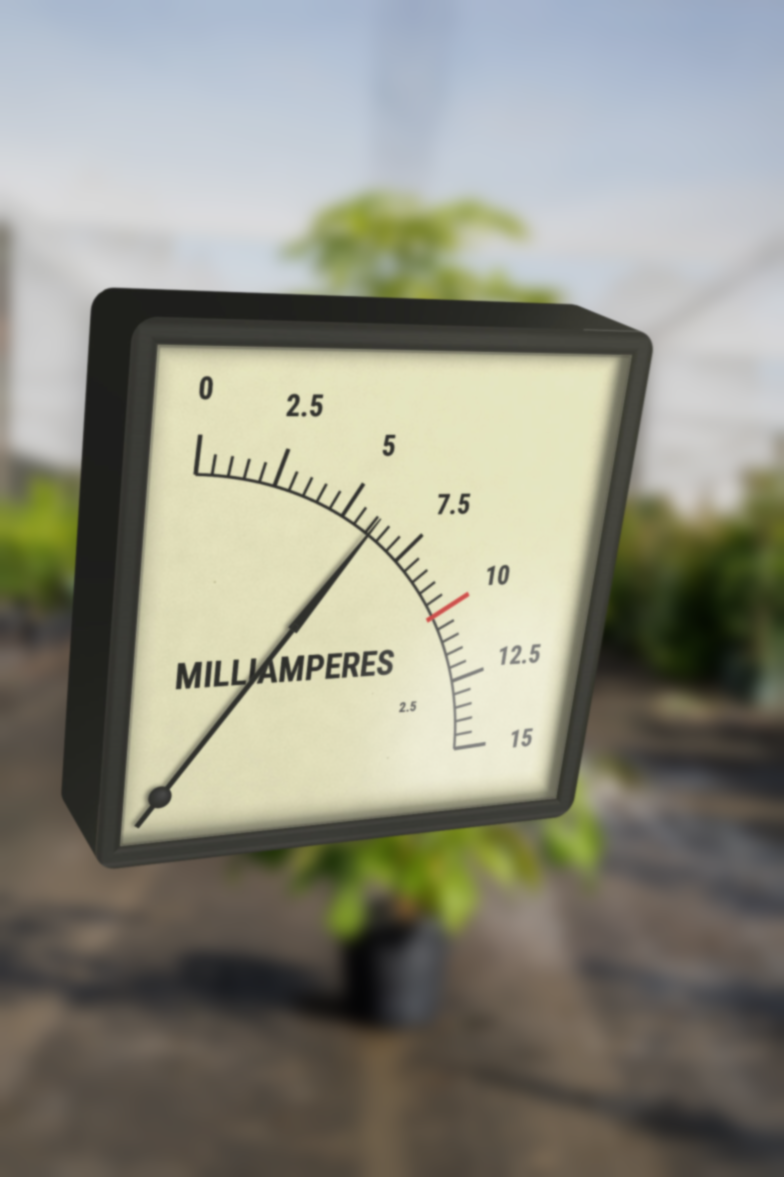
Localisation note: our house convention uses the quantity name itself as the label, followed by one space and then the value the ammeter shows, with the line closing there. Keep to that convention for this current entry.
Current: 6 mA
